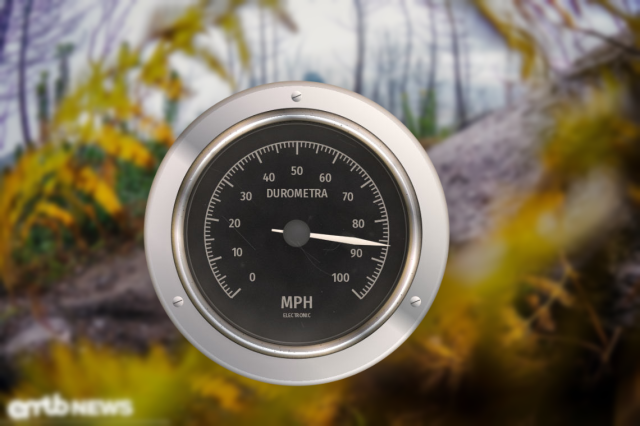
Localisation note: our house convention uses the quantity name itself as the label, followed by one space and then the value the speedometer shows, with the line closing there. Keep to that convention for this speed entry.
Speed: 86 mph
